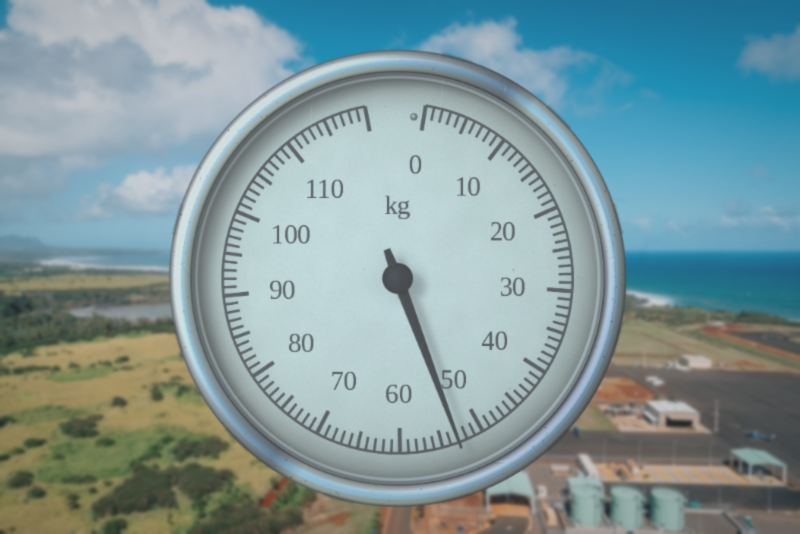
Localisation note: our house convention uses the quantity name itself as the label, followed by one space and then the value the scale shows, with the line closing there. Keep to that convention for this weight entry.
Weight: 53 kg
